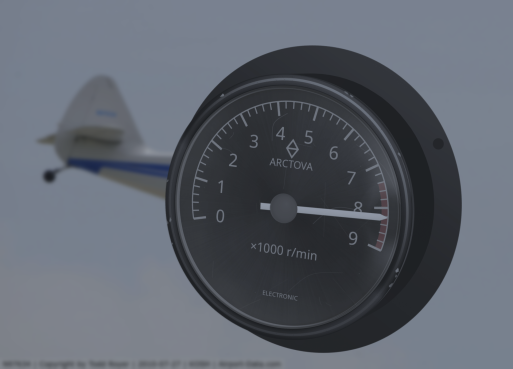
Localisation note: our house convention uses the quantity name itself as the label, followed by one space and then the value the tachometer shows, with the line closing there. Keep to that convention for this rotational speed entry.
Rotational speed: 8200 rpm
